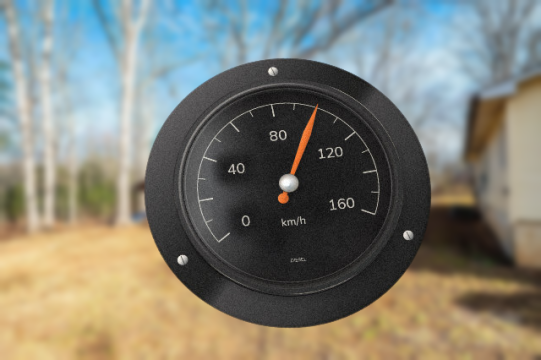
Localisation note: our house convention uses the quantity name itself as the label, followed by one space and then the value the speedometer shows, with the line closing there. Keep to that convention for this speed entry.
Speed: 100 km/h
